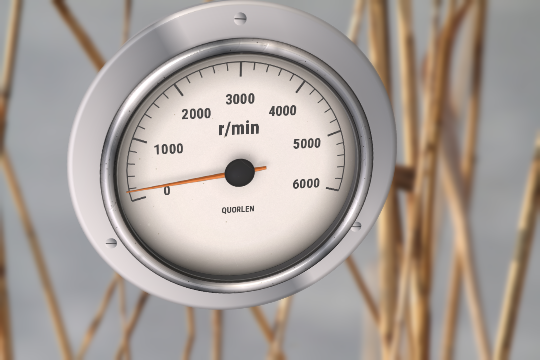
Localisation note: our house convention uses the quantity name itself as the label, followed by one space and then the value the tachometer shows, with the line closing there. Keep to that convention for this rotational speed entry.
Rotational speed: 200 rpm
